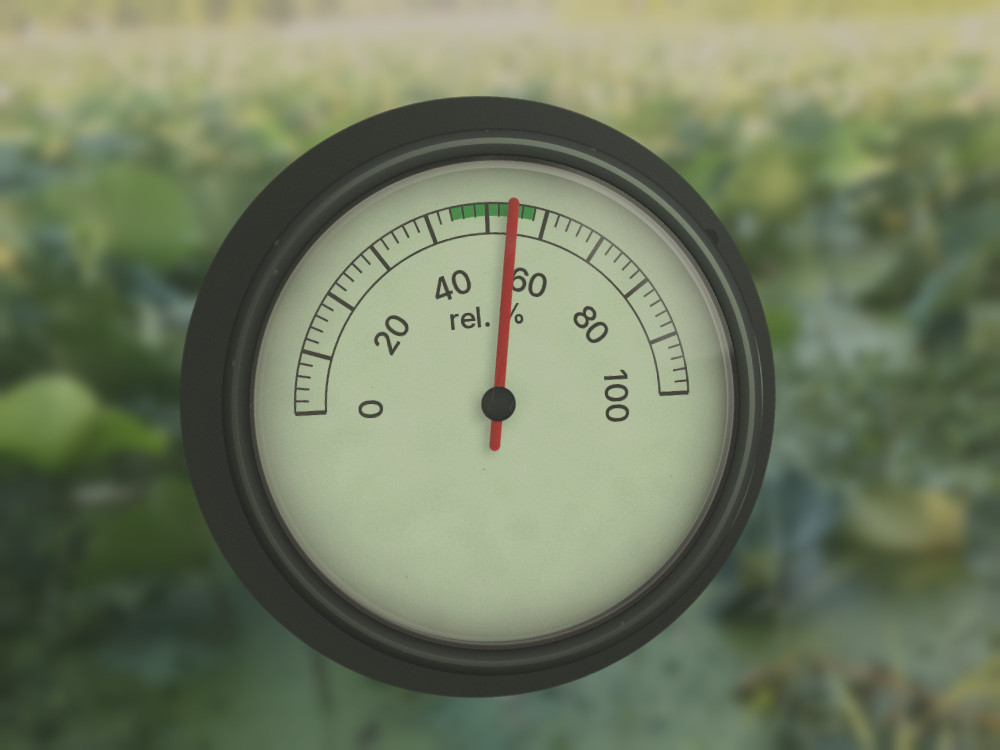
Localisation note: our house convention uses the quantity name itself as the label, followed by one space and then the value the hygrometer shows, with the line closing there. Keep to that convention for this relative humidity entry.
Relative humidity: 54 %
